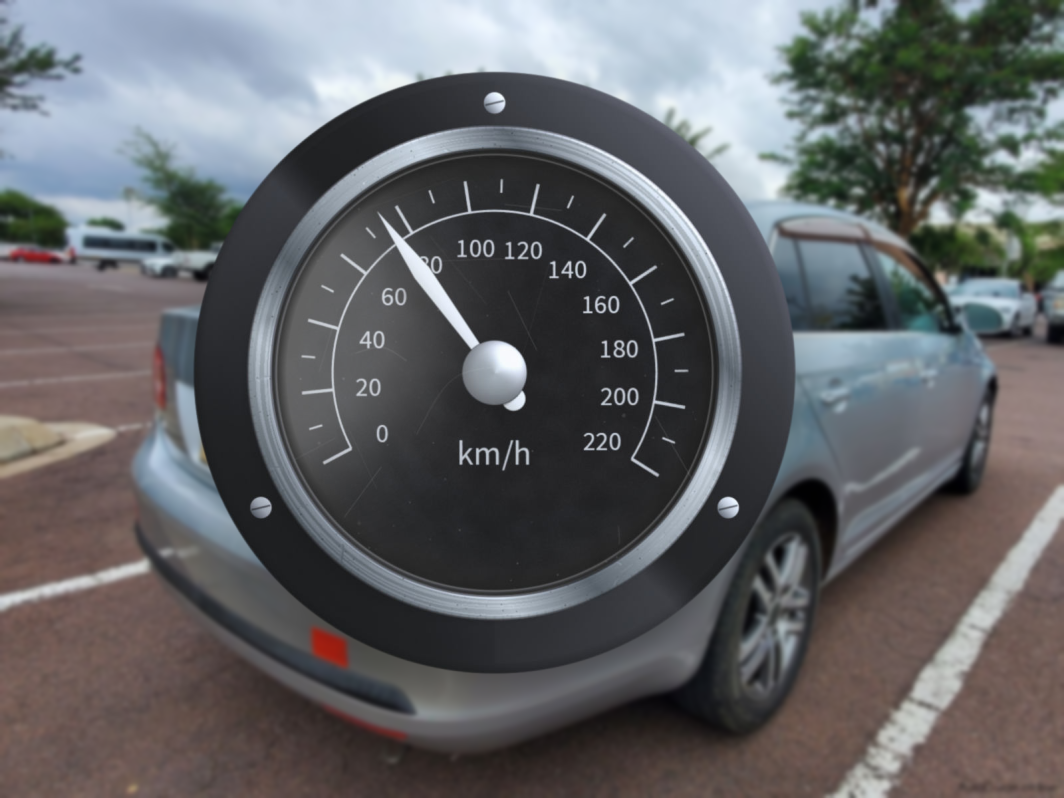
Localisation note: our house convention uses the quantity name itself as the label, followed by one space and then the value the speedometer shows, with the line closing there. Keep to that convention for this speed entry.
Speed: 75 km/h
